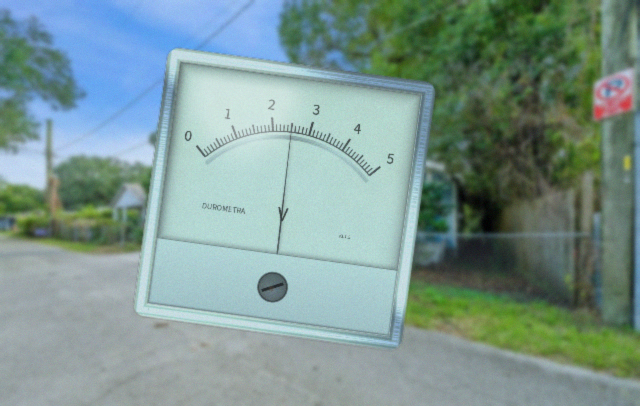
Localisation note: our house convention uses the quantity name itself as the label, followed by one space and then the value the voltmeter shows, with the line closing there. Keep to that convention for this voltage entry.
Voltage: 2.5 V
